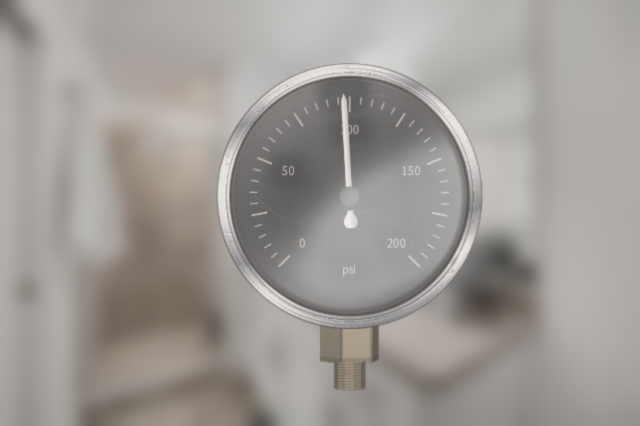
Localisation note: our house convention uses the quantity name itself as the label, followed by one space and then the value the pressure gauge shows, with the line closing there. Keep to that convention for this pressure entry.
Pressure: 97.5 psi
